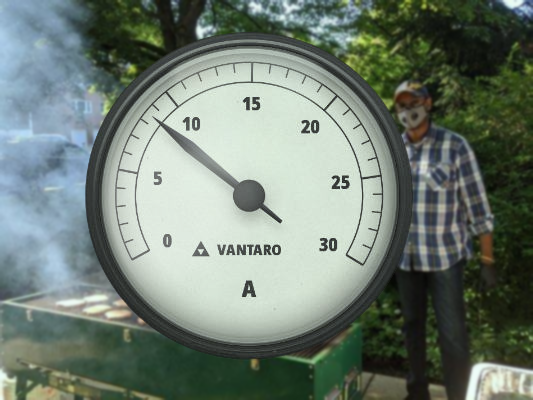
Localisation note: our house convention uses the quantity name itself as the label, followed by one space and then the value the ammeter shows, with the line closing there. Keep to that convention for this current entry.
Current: 8.5 A
